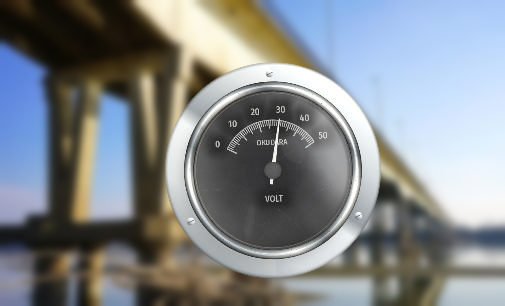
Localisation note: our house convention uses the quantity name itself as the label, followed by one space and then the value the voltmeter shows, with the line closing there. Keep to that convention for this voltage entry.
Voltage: 30 V
